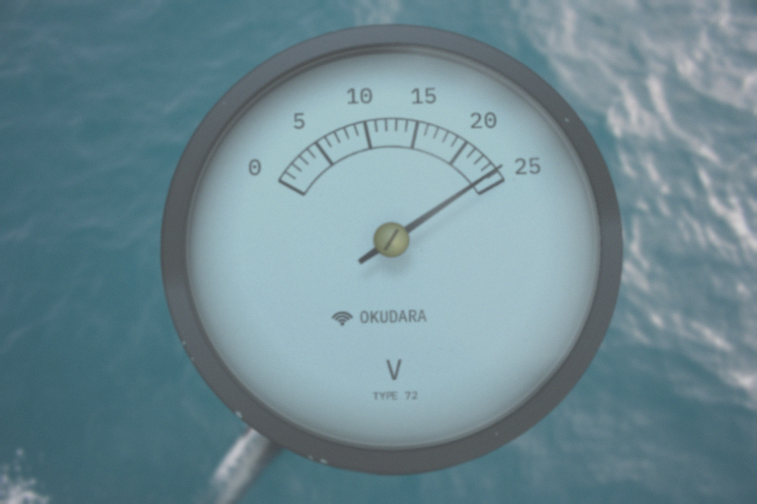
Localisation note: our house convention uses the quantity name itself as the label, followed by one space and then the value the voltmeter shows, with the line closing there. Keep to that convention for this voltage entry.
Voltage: 24 V
